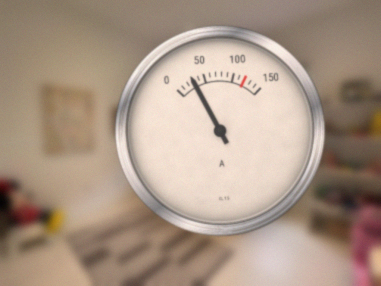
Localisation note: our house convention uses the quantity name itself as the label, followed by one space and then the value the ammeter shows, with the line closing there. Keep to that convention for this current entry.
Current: 30 A
